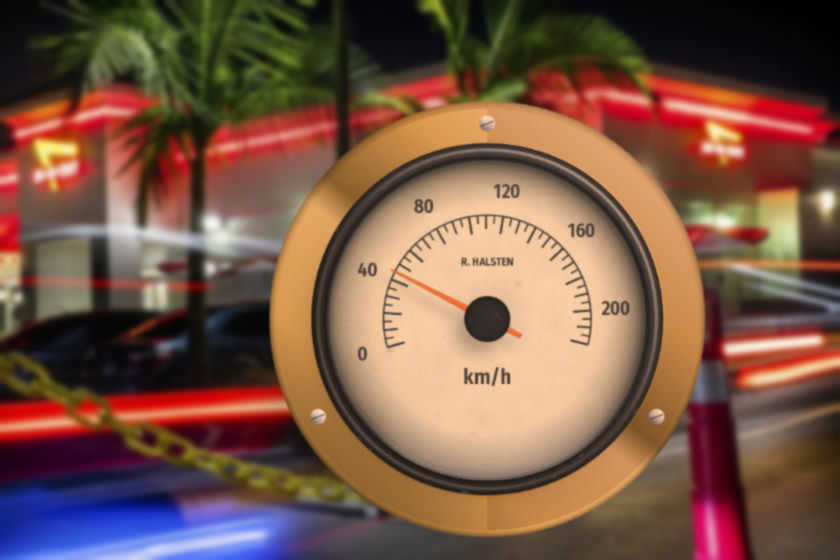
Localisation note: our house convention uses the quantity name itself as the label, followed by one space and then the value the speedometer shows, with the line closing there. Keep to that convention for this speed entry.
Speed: 45 km/h
